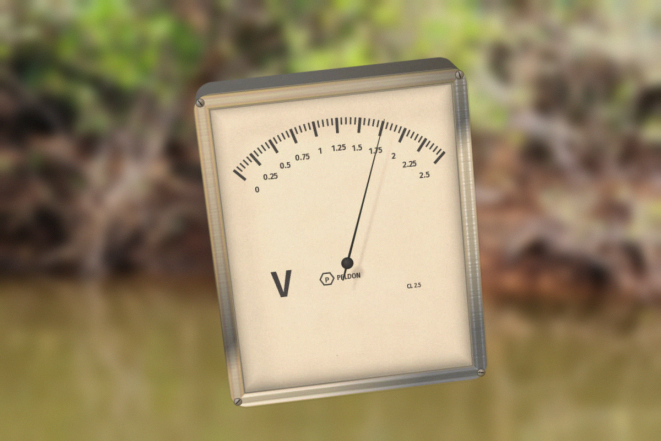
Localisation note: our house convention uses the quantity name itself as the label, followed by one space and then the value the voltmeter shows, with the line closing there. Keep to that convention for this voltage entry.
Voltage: 1.75 V
